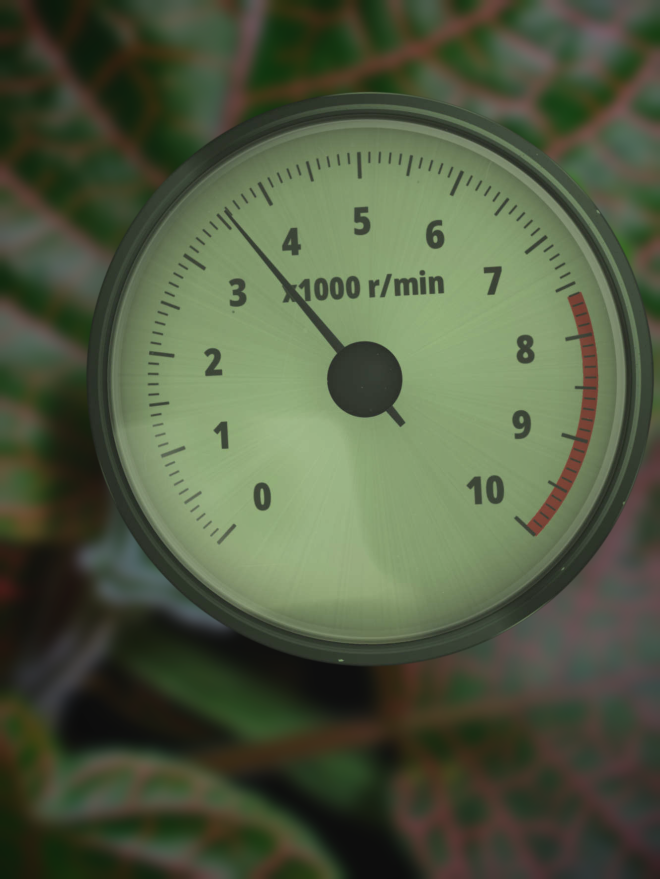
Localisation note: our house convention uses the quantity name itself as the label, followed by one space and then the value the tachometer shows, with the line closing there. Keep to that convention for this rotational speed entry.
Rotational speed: 3600 rpm
